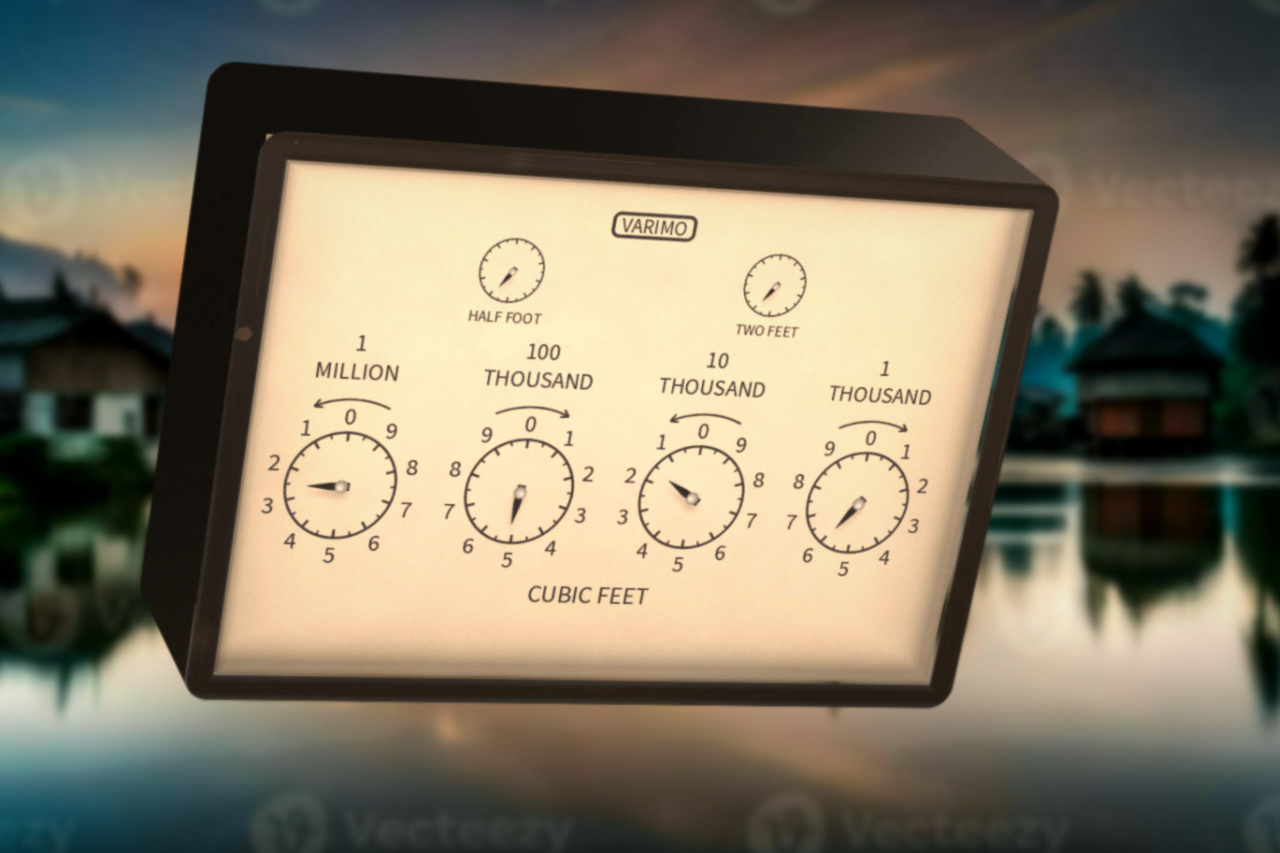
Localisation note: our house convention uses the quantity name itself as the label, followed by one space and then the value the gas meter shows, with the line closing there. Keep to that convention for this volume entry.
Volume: 251600 ft³
